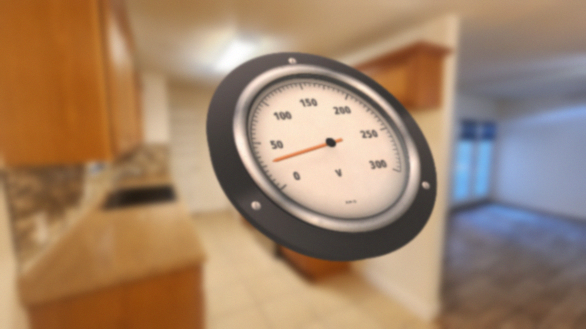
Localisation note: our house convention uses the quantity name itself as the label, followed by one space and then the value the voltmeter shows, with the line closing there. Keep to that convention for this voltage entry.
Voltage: 25 V
